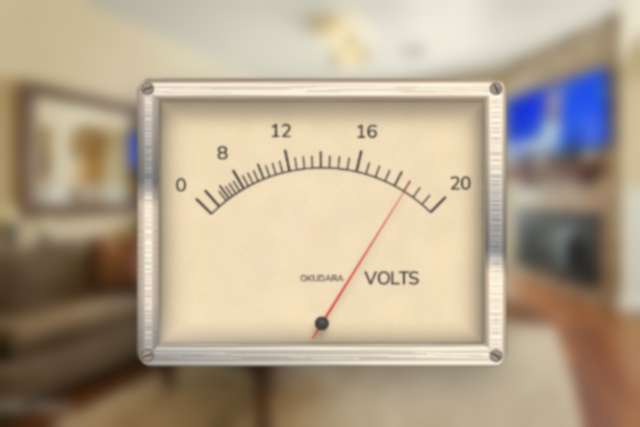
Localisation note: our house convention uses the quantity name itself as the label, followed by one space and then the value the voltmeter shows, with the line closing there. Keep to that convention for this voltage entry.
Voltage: 18.5 V
